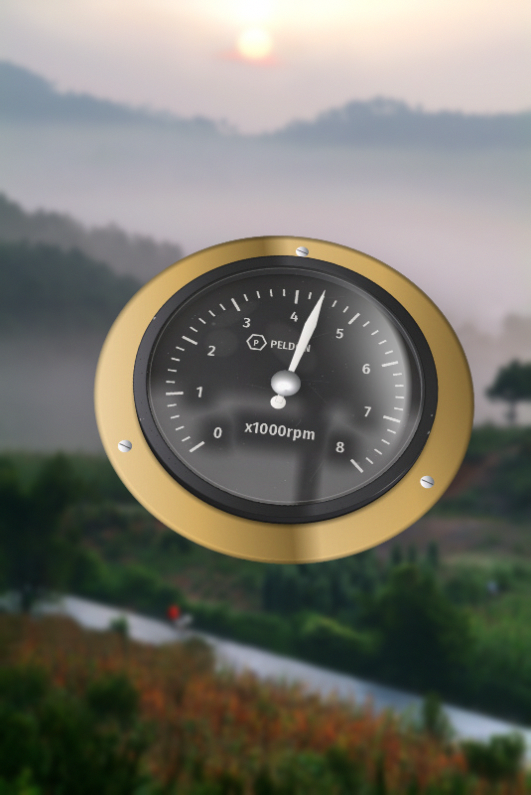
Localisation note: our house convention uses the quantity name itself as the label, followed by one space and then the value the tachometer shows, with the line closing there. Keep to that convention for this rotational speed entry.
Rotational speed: 4400 rpm
